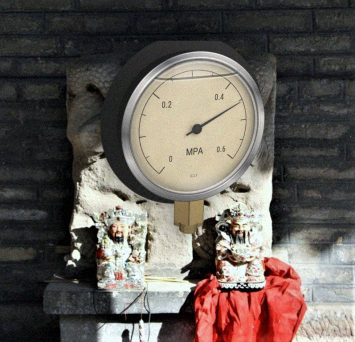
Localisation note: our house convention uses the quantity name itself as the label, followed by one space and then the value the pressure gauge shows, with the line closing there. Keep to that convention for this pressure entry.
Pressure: 0.45 MPa
